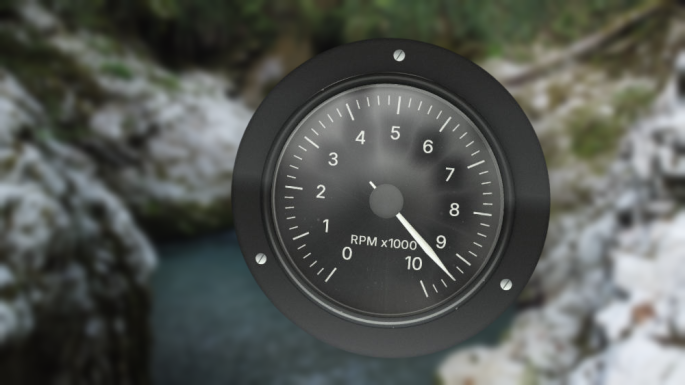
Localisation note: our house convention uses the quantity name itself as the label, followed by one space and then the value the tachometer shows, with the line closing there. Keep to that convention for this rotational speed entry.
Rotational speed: 9400 rpm
